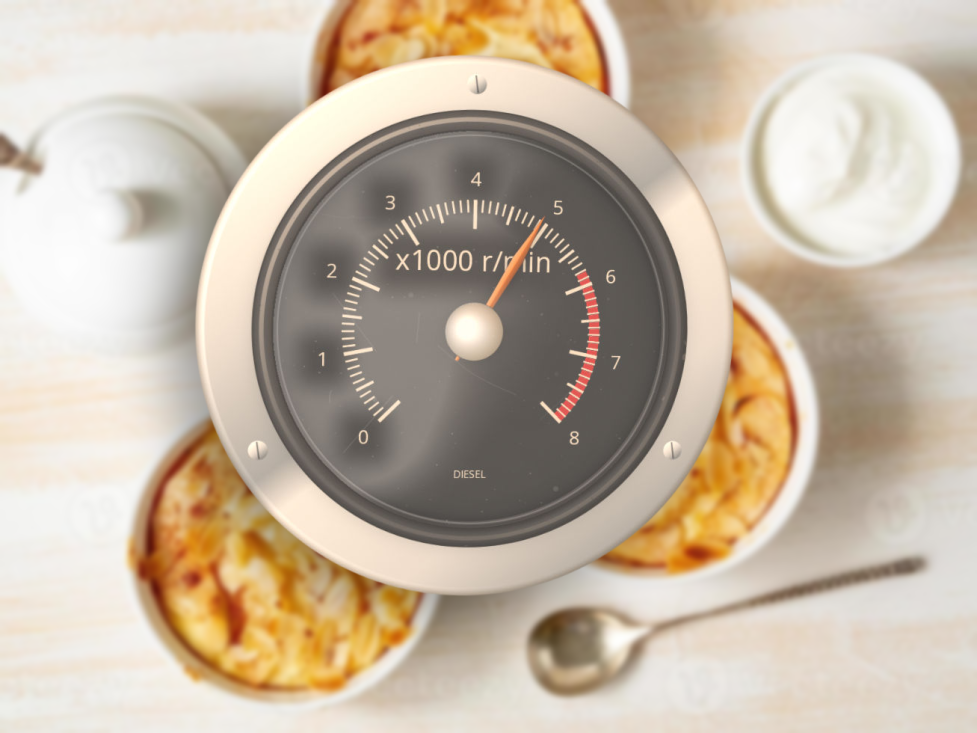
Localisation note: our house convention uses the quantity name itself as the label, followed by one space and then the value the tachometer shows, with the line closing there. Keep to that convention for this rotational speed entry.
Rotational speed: 4900 rpm
